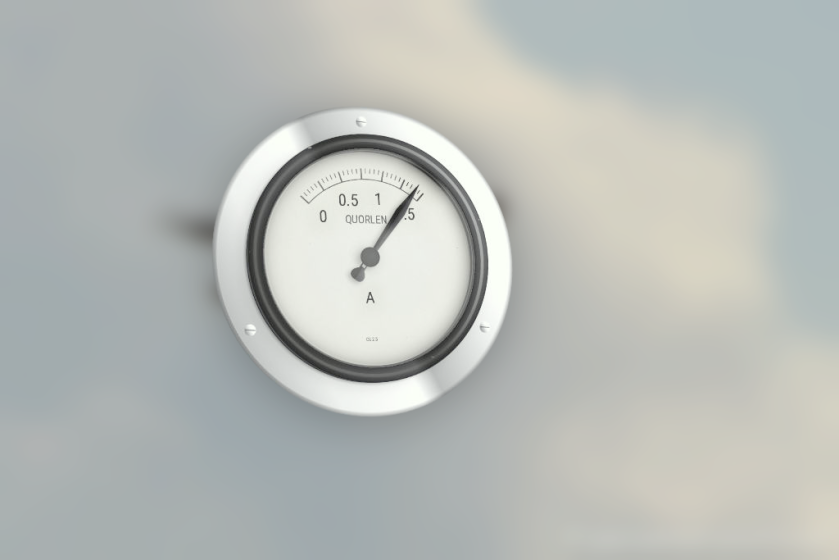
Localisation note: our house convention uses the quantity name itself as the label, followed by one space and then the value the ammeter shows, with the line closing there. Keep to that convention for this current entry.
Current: 1.4 A
